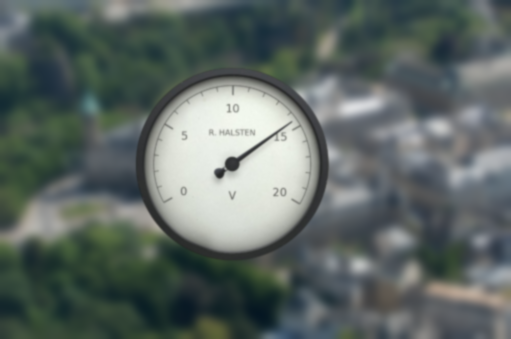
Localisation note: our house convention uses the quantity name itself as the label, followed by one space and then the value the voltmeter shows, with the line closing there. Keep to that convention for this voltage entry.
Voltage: 14.5 V
